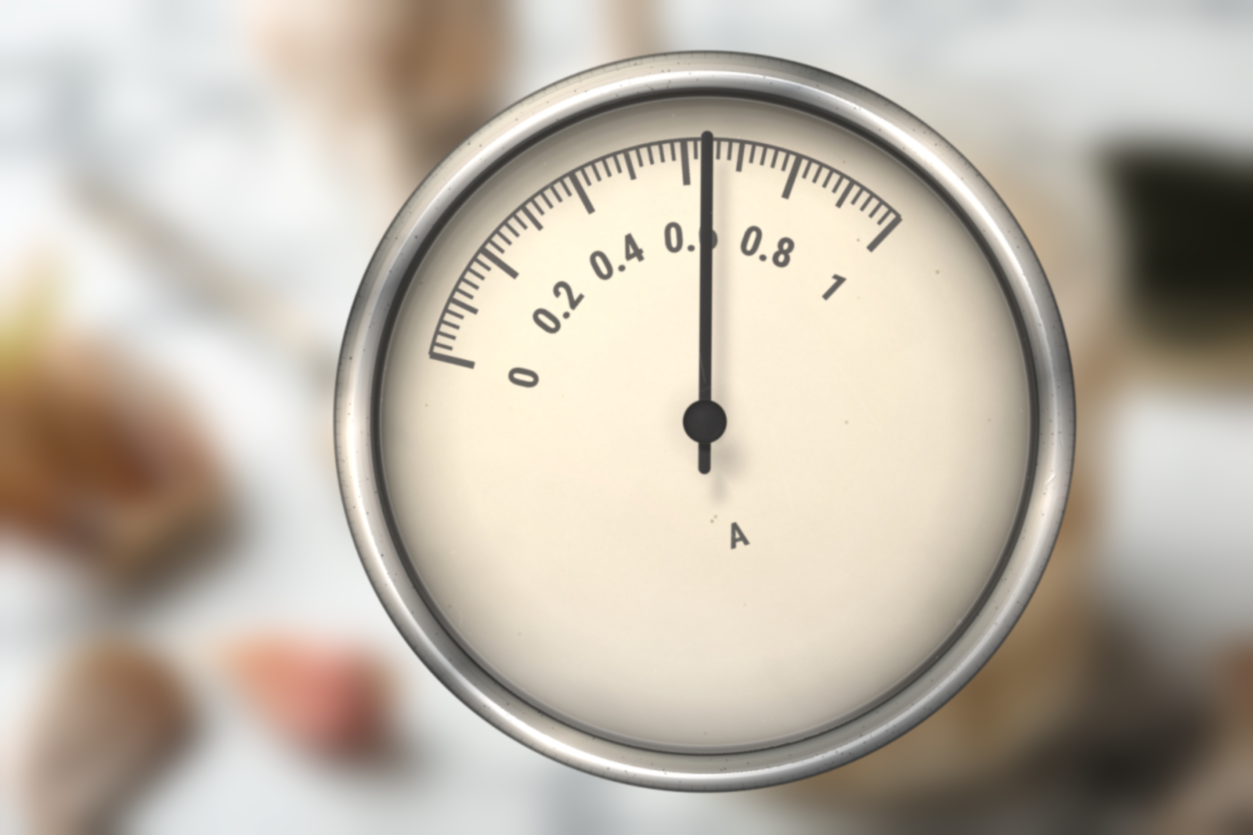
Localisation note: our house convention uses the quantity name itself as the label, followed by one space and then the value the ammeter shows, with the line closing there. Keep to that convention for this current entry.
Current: 0.64 A
